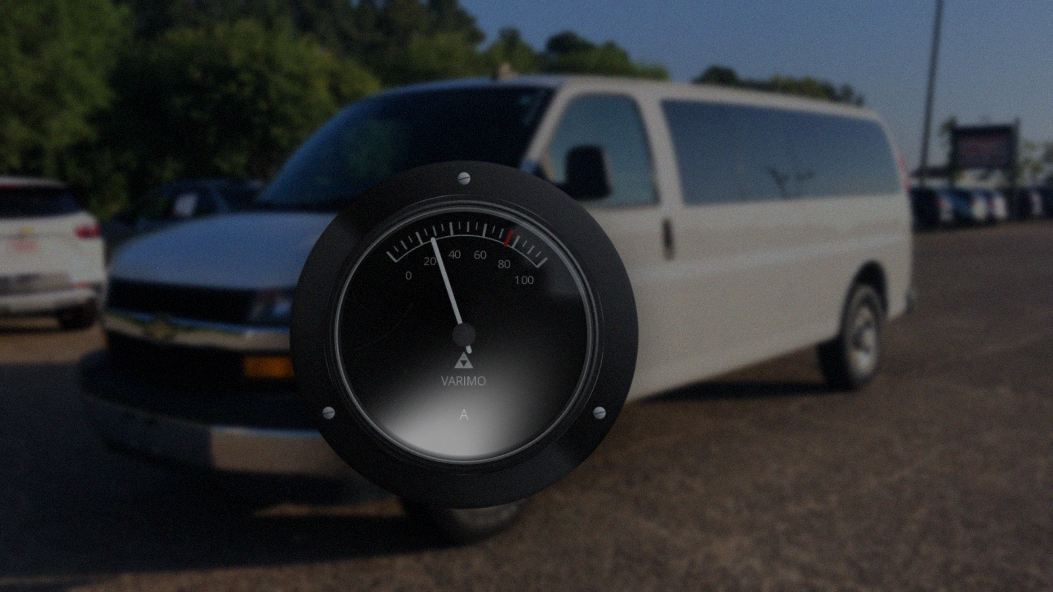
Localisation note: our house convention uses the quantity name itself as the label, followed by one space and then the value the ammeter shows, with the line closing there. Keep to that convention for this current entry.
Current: 27.5 A
